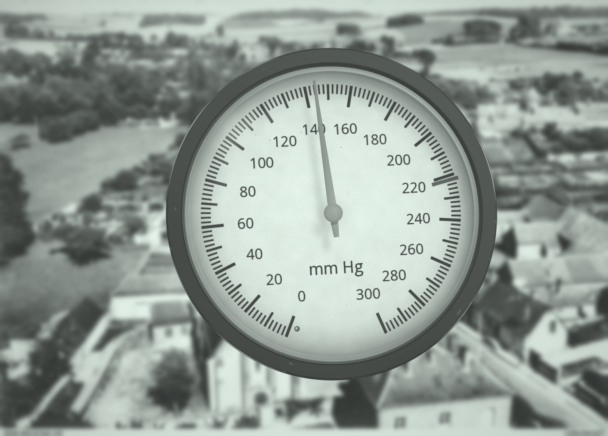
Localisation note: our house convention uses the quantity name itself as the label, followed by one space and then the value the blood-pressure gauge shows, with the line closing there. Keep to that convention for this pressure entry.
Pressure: 144 mmHg
